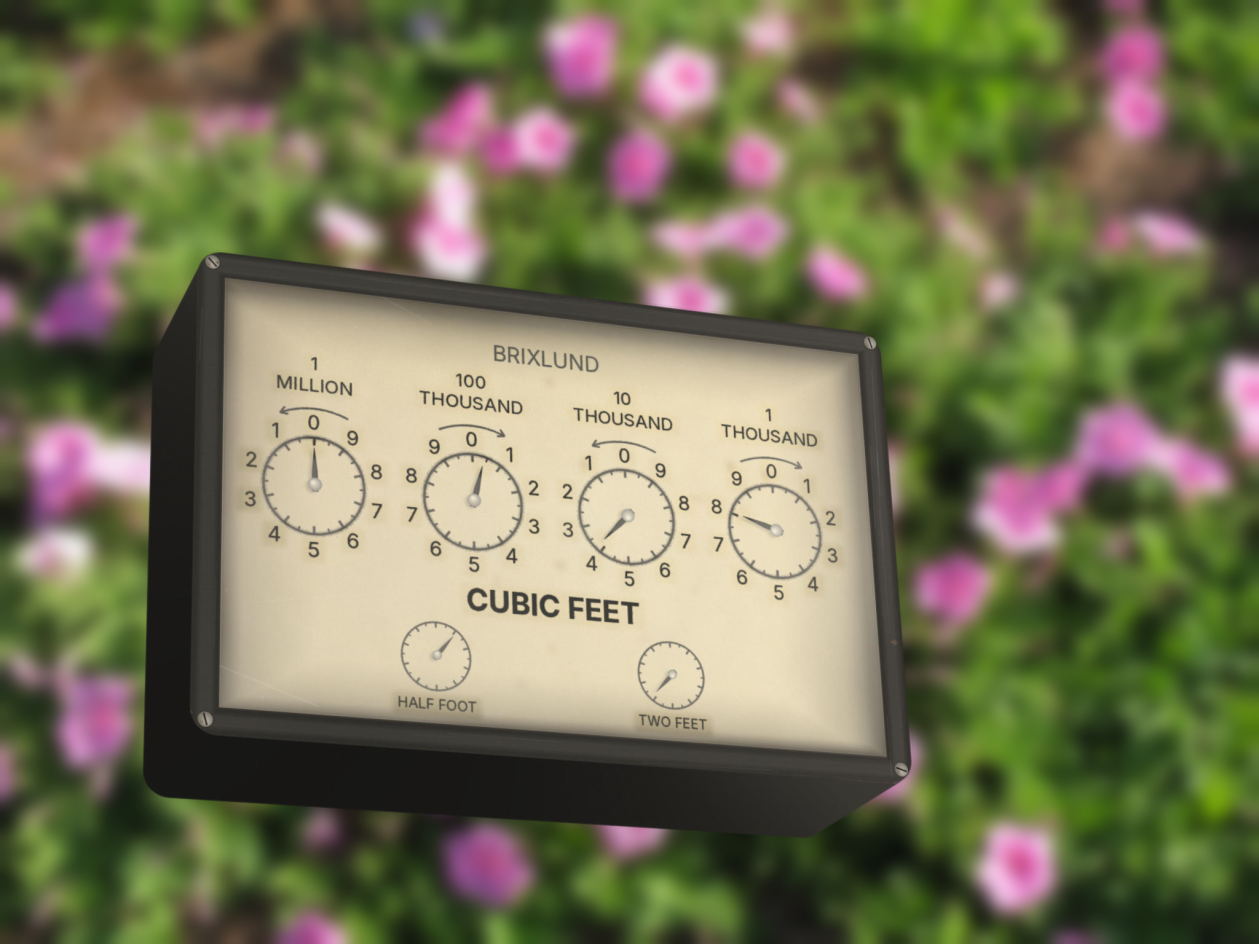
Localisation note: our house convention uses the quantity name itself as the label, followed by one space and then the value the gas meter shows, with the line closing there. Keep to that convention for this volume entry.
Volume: 3800 ft³
